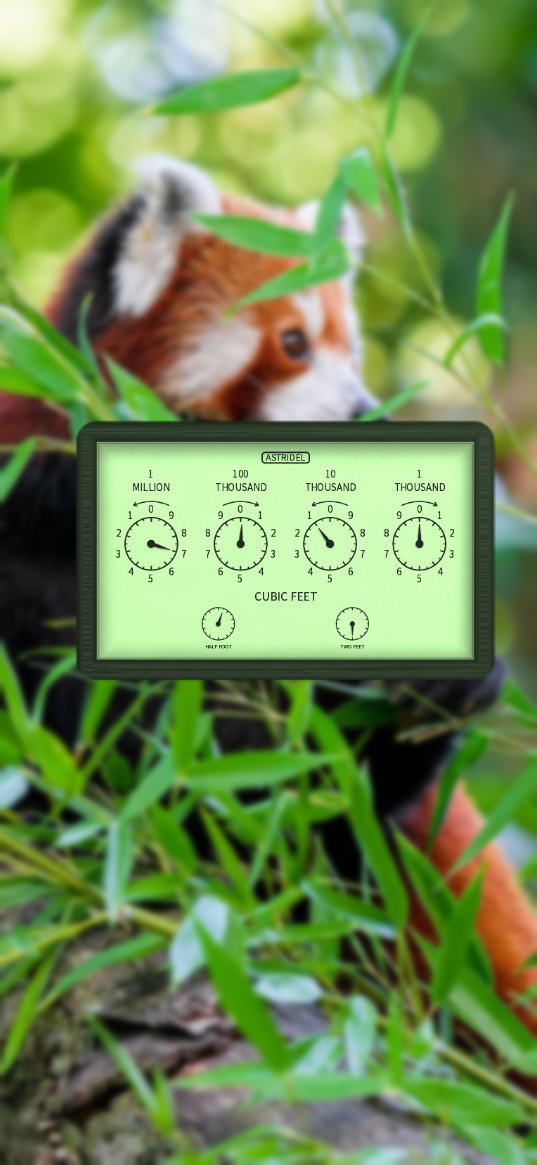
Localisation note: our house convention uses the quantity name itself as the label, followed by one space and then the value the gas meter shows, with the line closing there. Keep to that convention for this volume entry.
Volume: 701000 ft³
